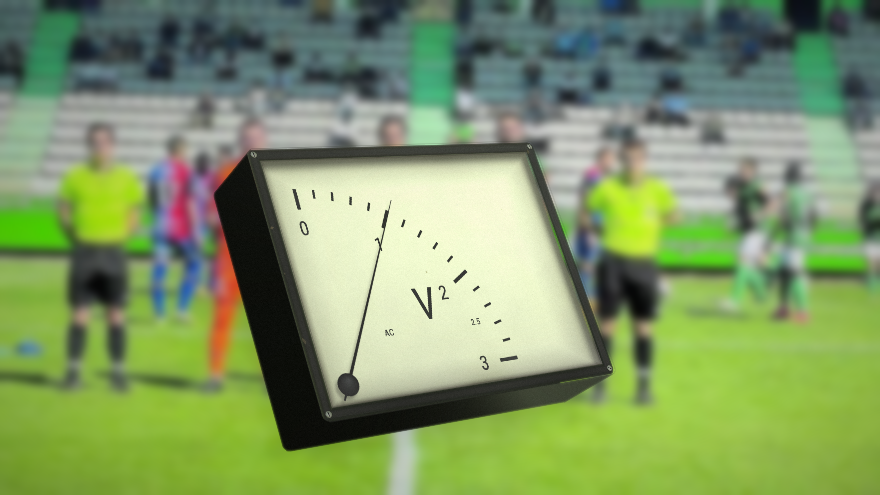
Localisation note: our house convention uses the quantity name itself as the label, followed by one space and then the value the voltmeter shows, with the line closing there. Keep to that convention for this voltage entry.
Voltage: 1 V
